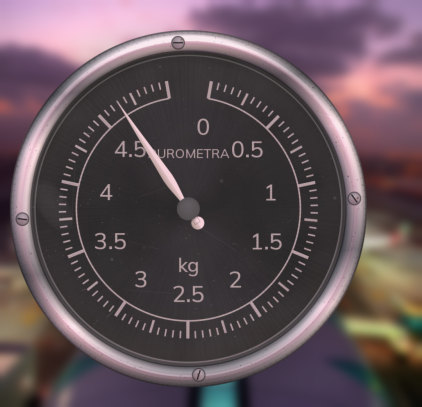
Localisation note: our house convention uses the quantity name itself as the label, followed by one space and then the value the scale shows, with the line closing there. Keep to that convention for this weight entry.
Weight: 4.65 kg
